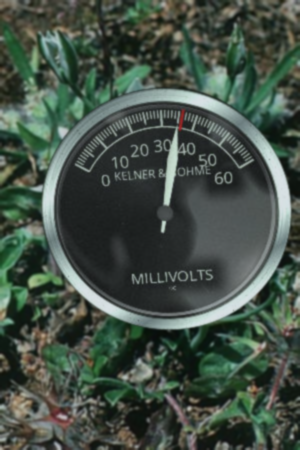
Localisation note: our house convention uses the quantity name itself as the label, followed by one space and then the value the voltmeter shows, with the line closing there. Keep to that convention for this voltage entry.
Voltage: 35 mV
